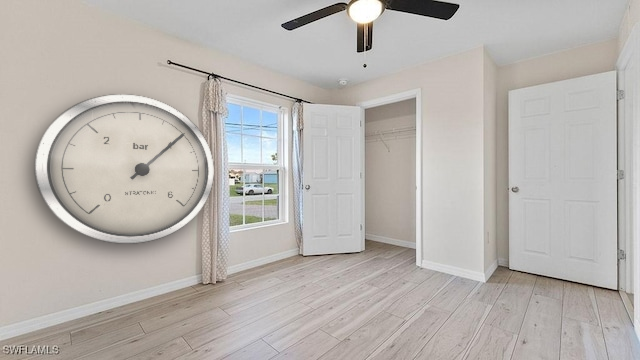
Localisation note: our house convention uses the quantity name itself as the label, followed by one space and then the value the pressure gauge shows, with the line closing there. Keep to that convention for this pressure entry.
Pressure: 4 bar
